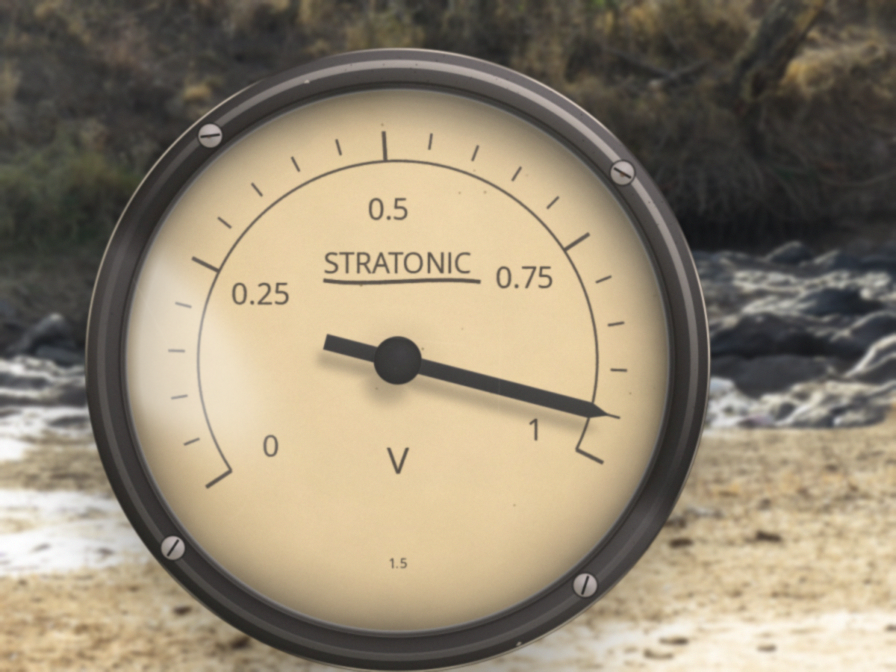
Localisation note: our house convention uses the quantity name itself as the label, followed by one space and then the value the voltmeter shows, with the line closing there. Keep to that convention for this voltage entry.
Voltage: 0.95 V
